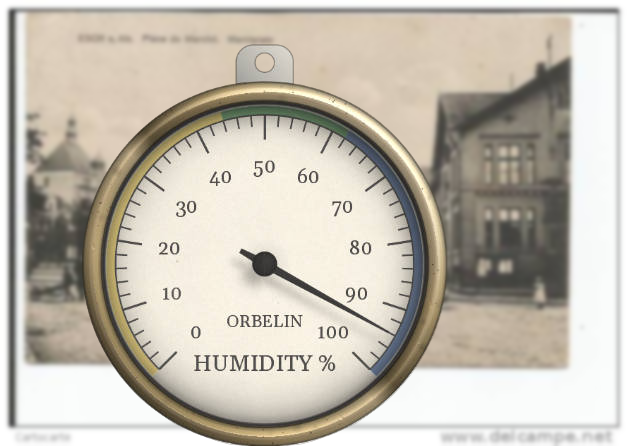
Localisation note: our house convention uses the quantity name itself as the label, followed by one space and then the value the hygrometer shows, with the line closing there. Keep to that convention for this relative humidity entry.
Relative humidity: 94 %
